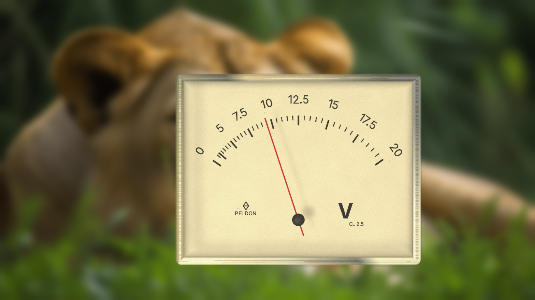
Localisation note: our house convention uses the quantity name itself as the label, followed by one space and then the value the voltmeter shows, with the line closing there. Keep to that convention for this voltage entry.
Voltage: 9.5 V
